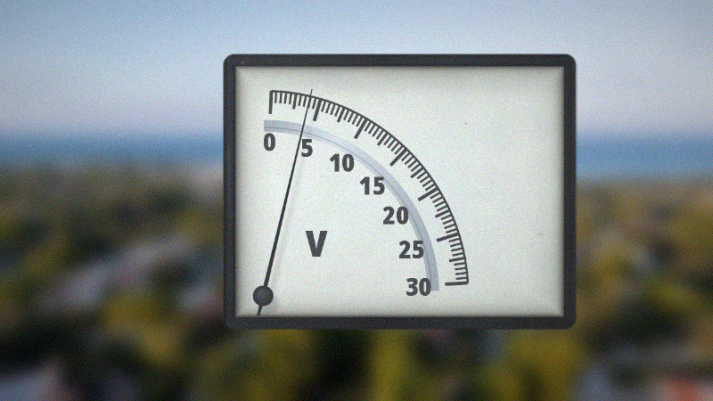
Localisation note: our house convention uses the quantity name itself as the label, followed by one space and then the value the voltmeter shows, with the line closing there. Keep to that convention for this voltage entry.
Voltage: 4 V
